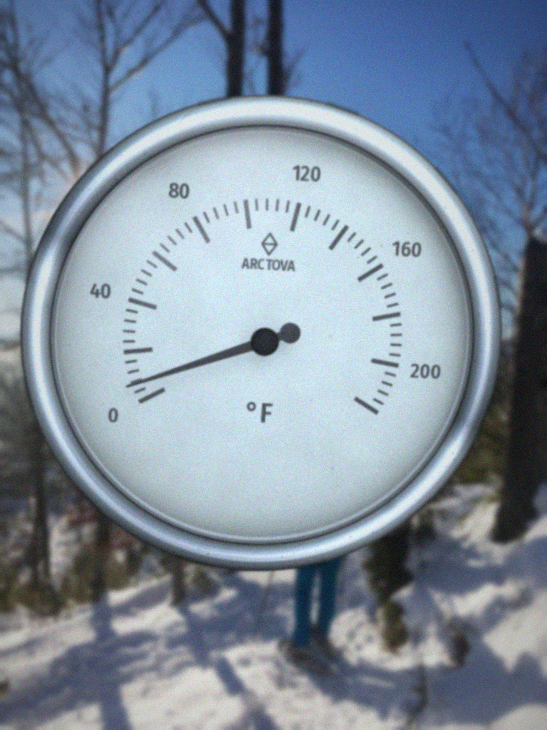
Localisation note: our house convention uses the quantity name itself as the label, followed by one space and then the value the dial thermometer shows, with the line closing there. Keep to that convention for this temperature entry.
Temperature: 8 °F
